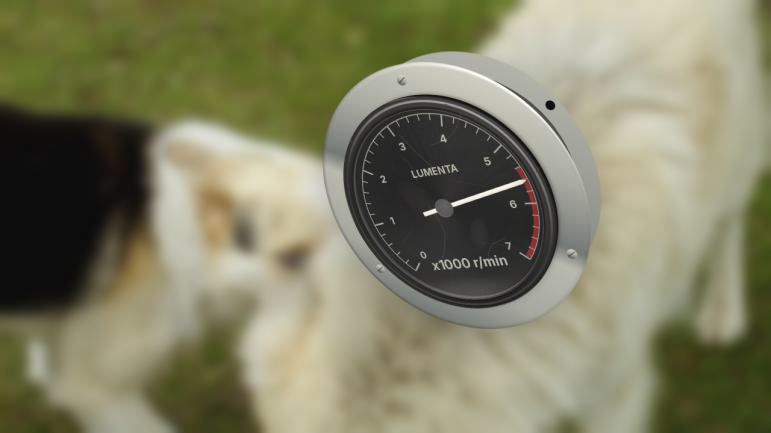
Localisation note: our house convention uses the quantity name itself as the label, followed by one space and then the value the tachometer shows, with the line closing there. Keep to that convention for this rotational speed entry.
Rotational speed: 5600 rpm
